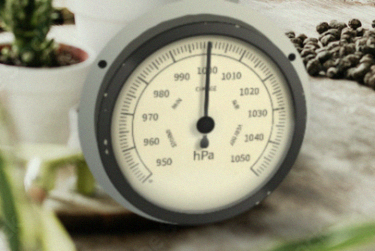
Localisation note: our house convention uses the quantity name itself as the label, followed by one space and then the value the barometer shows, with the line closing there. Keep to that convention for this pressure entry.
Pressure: 1000 hPa
